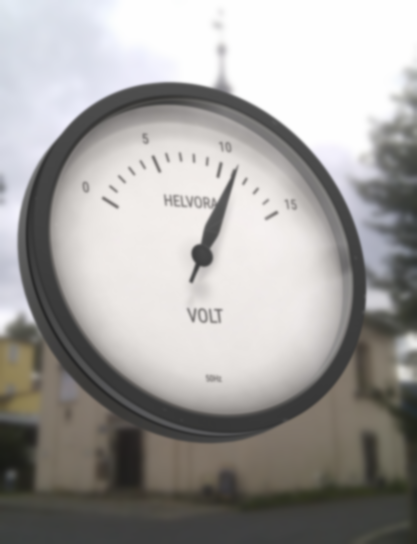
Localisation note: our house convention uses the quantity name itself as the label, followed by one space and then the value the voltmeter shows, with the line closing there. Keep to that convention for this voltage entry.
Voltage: 11 V
